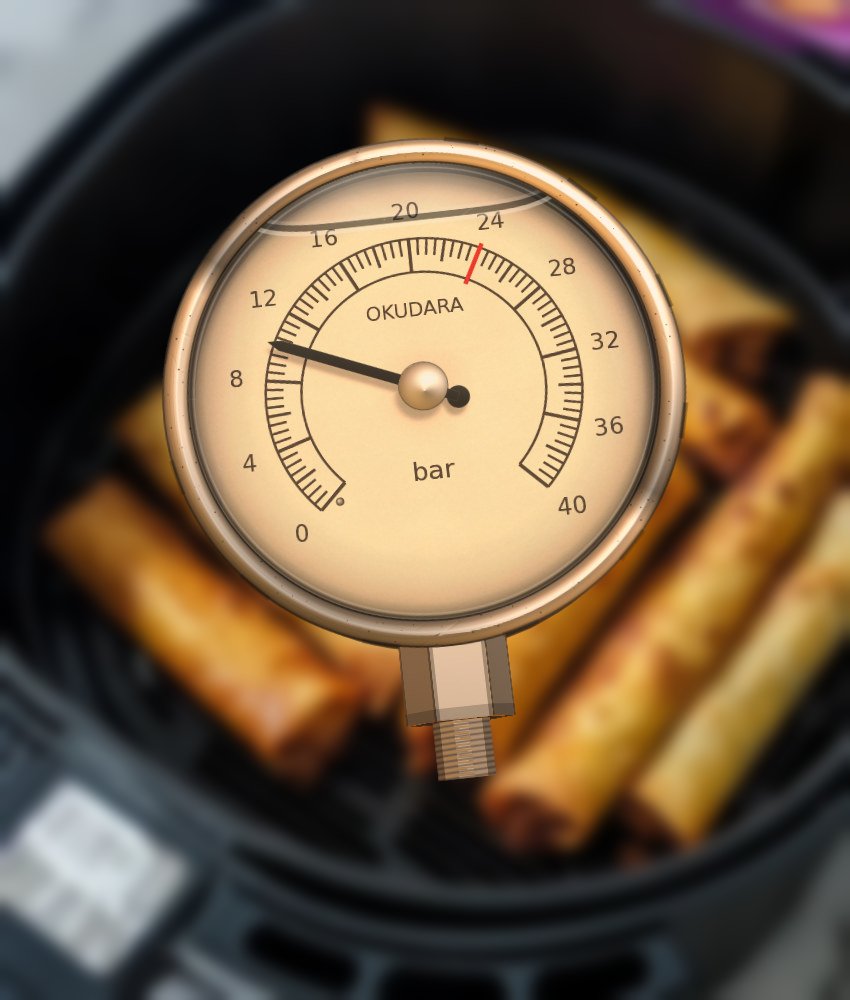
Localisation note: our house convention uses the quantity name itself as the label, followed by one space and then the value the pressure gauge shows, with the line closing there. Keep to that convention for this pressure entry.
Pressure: 10 bar
